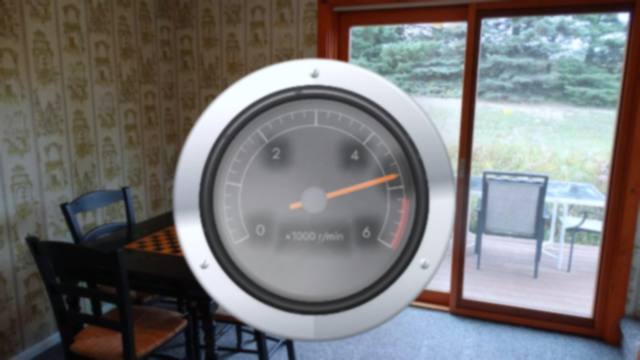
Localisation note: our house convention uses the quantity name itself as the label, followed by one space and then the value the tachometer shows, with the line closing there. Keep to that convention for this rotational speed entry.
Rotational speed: 4800 rpm
